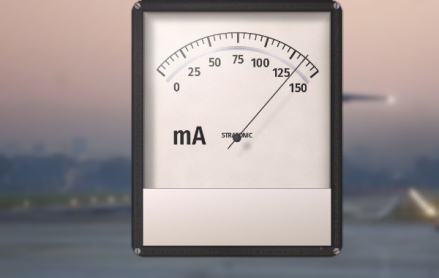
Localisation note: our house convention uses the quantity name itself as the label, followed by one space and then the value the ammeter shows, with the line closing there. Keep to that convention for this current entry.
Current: 135 mA
